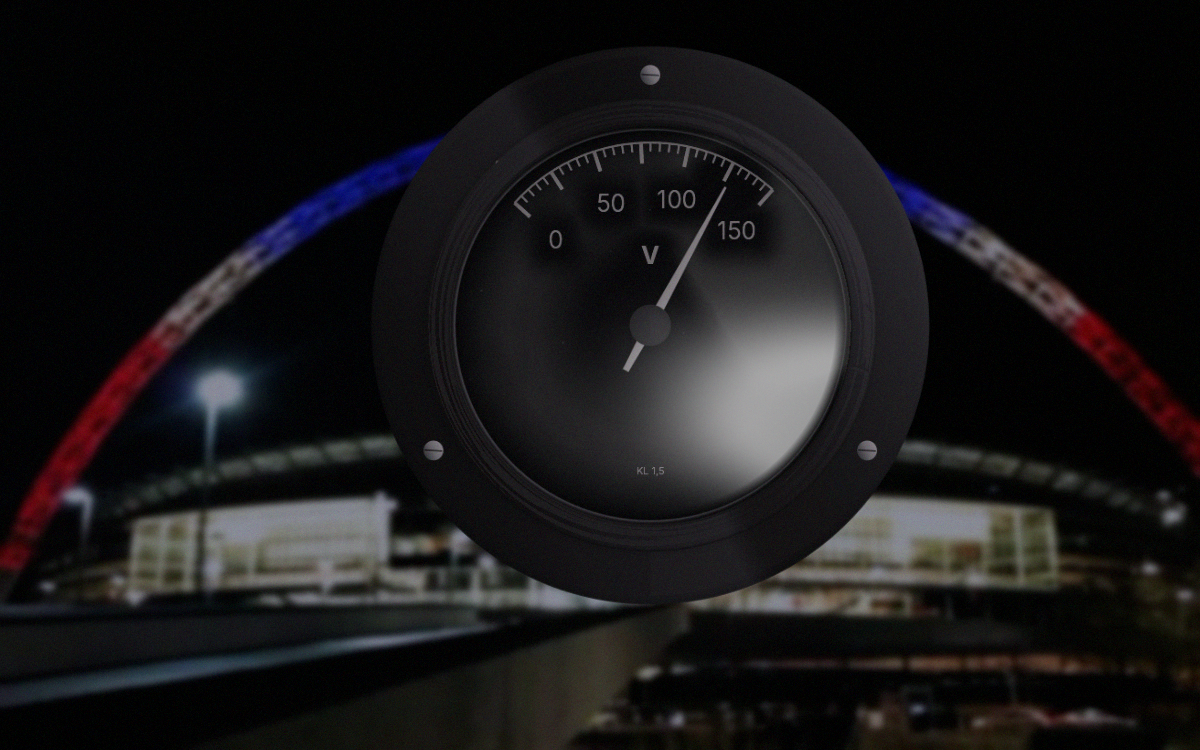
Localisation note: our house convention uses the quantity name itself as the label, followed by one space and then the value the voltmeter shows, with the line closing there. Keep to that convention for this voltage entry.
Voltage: 127.5 V
